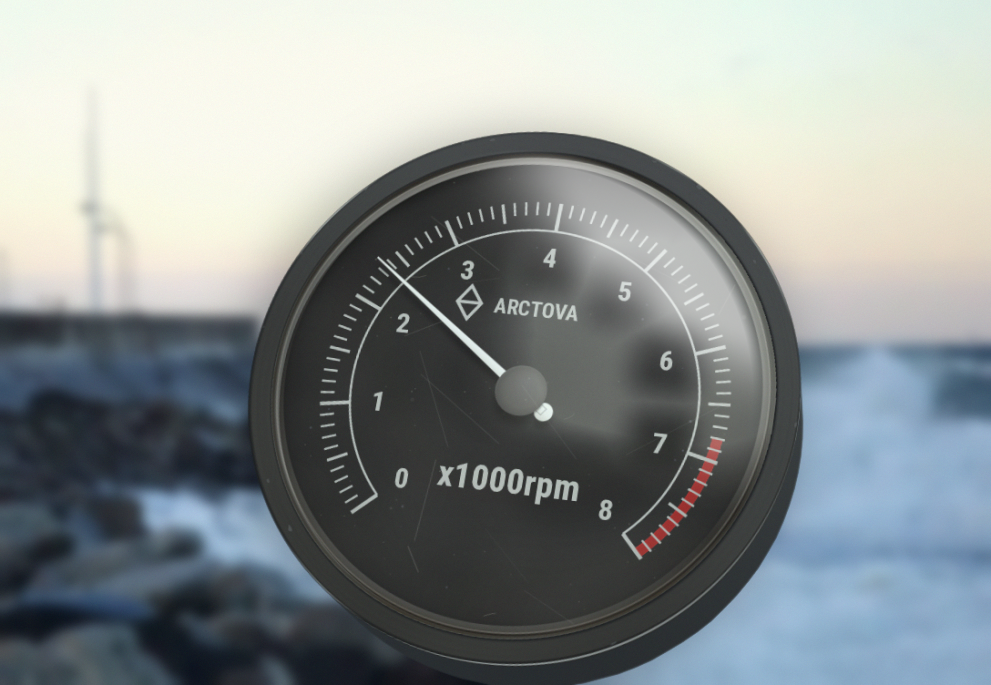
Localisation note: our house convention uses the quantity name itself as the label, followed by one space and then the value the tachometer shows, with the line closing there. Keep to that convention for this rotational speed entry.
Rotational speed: 2350 rpm
